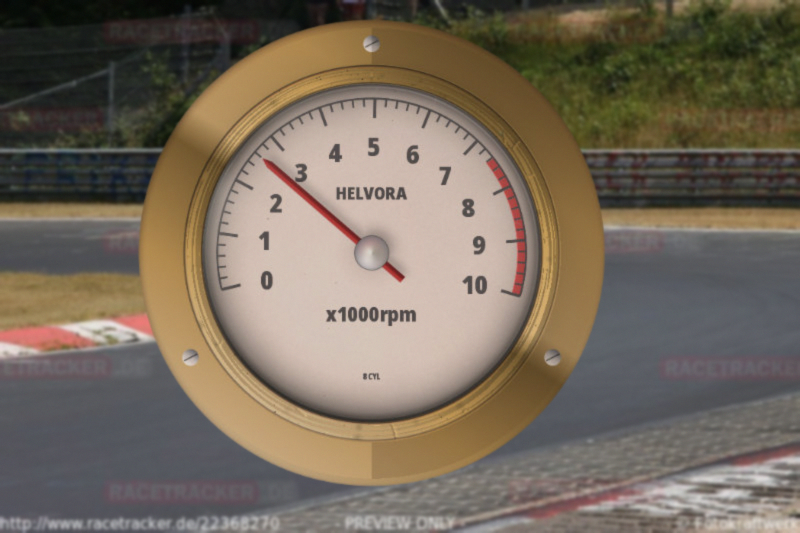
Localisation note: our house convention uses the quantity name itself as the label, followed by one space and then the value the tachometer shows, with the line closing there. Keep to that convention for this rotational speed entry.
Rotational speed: 2600 rpm
